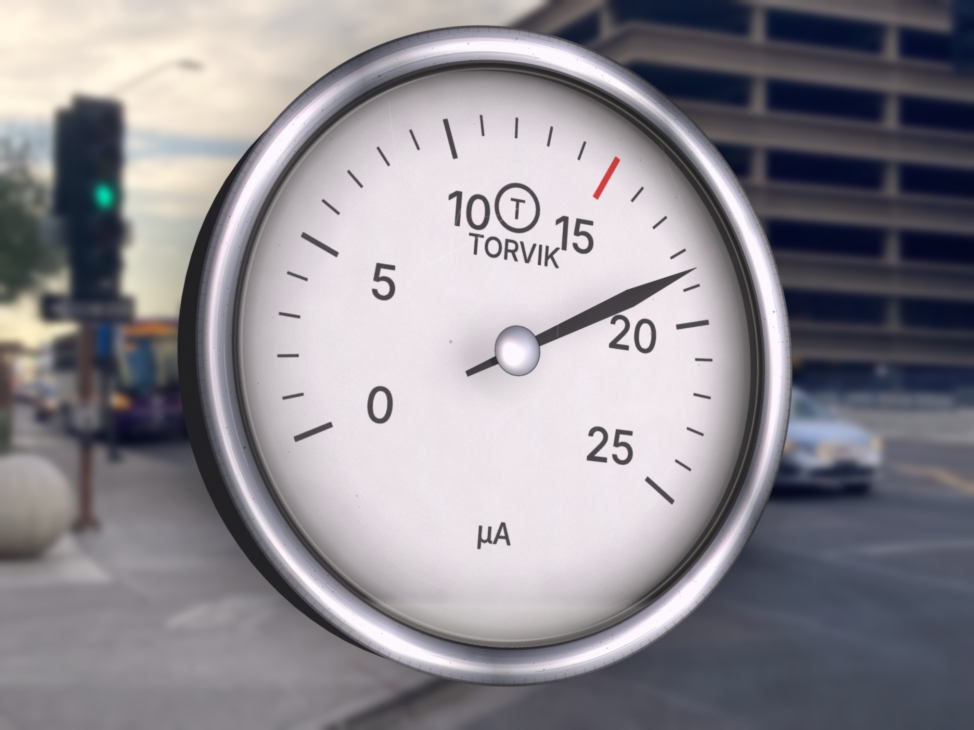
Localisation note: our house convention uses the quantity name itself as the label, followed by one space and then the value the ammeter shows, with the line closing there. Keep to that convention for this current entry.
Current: 18.5 µA
